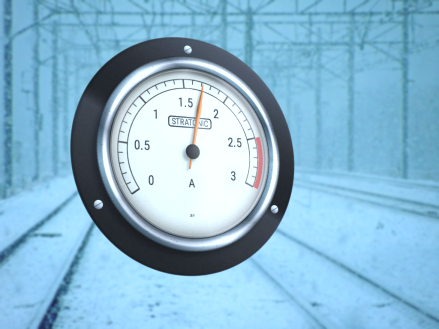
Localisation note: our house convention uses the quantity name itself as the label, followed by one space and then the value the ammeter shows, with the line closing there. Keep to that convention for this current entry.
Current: 1.7 A
